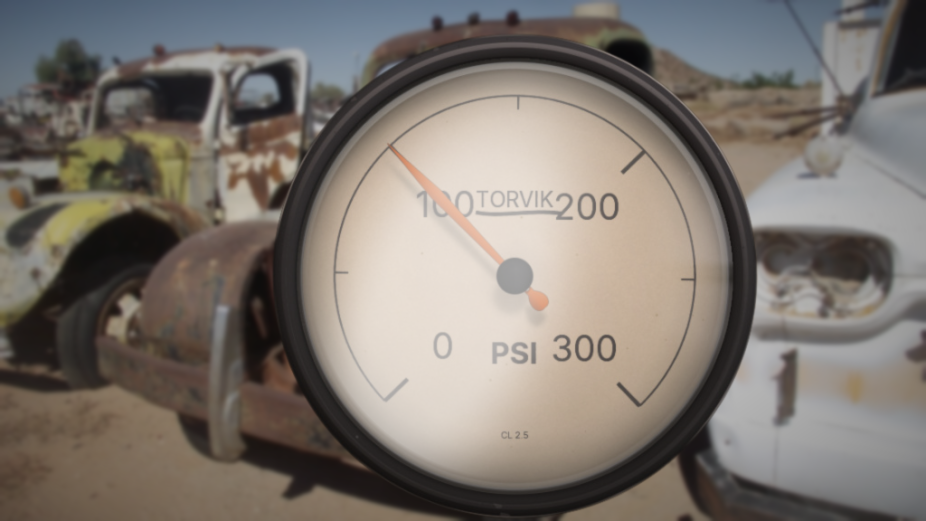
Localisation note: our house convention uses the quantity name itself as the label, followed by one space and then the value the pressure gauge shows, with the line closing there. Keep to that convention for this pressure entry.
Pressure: 100 psi
